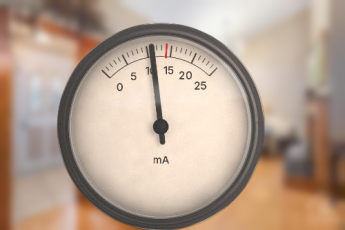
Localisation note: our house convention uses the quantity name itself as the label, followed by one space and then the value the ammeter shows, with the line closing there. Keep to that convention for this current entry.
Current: 11 mA
